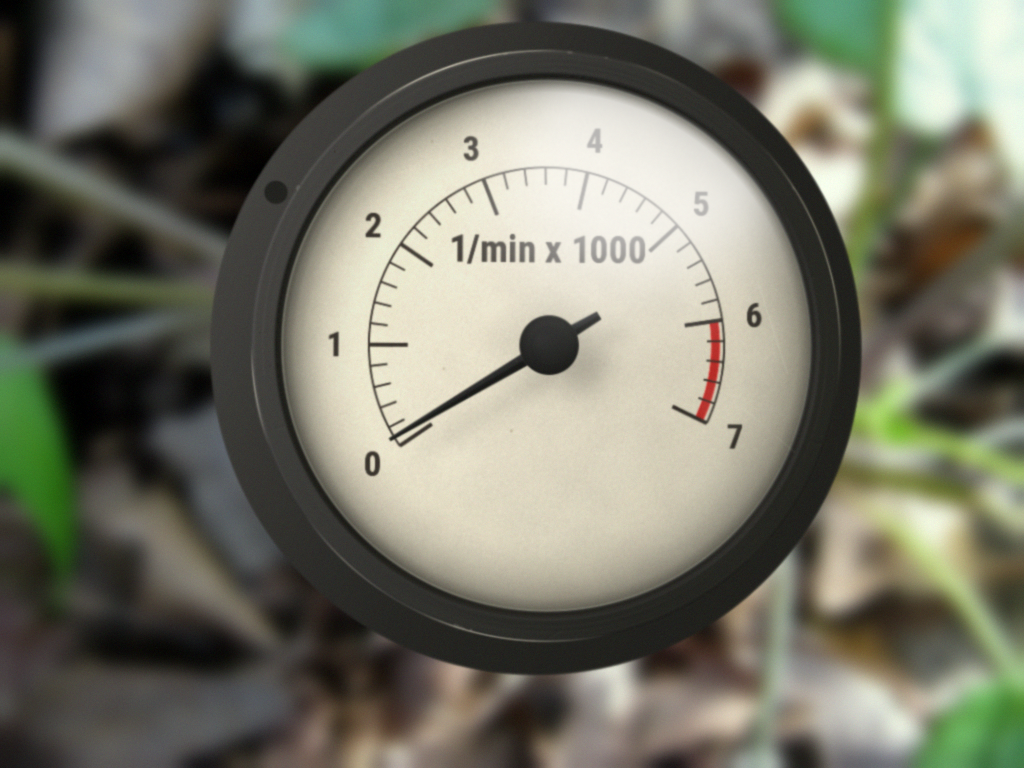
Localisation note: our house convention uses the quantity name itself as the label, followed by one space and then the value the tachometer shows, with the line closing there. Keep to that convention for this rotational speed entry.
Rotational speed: 100 rpm
